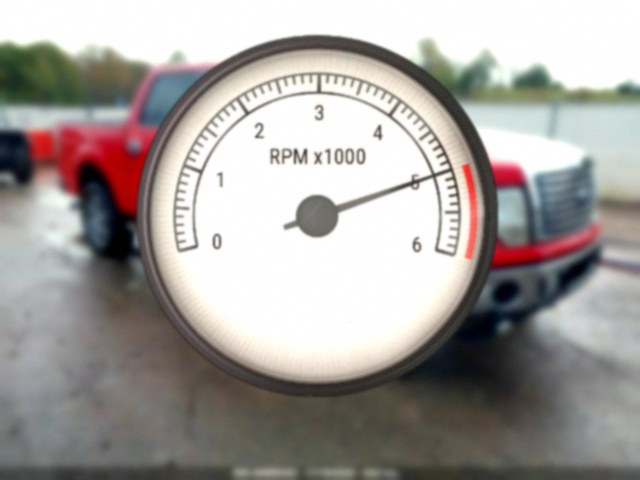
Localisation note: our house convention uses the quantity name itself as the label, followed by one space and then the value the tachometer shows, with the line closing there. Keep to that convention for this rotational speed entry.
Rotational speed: 5000 rpm
